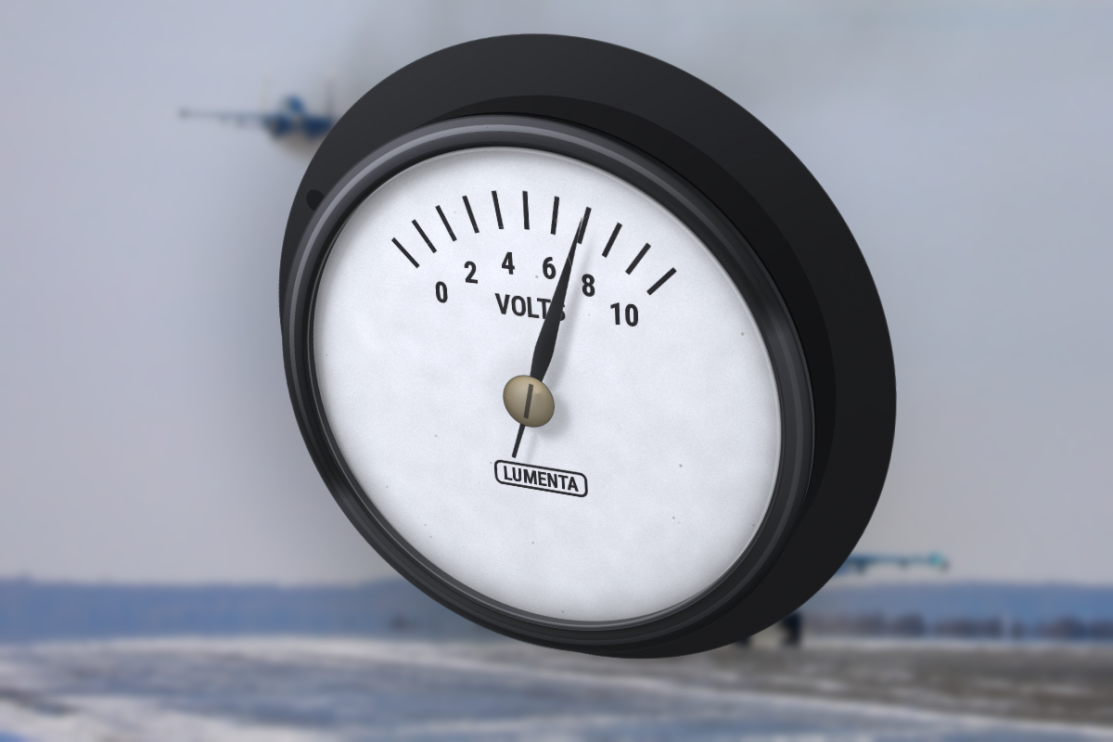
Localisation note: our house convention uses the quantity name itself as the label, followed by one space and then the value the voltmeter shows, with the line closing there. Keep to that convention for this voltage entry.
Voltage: 7 V
